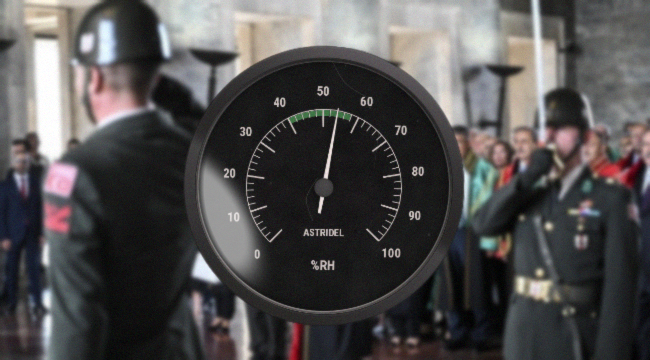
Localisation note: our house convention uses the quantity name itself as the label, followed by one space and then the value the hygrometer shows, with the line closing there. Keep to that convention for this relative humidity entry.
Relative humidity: 54 %
